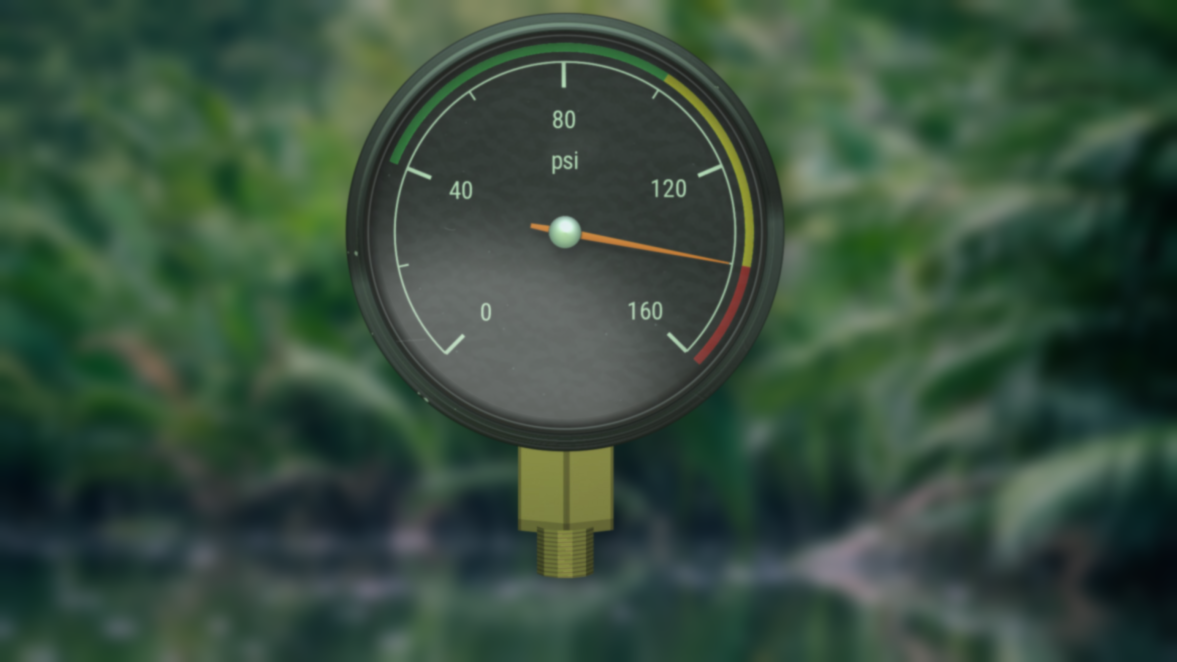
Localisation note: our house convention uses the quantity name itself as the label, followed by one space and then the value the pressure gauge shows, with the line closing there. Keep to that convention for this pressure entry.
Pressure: 140 psi
